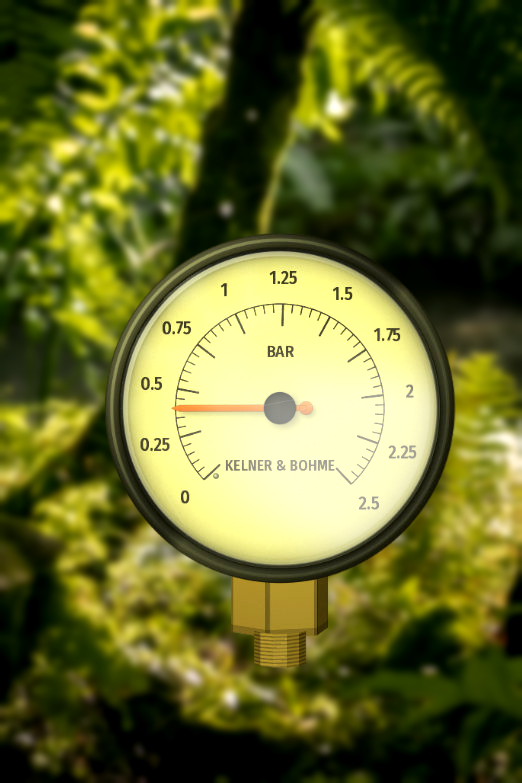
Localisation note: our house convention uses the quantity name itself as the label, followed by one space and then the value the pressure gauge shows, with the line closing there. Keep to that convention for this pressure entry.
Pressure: 0.4 bar
